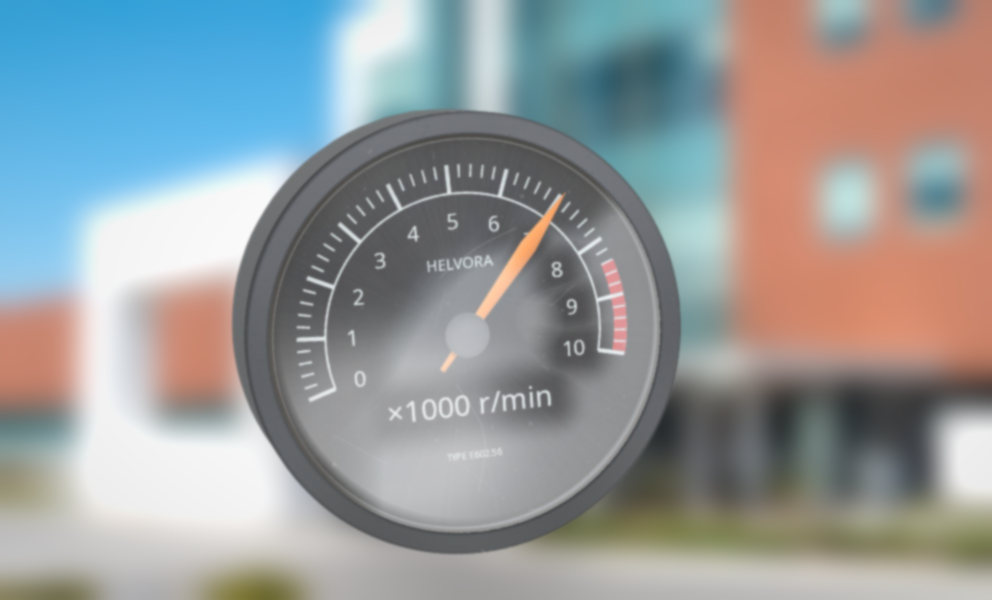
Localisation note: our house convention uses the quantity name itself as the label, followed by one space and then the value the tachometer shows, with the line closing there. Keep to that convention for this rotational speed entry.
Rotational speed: 7000 rpm
